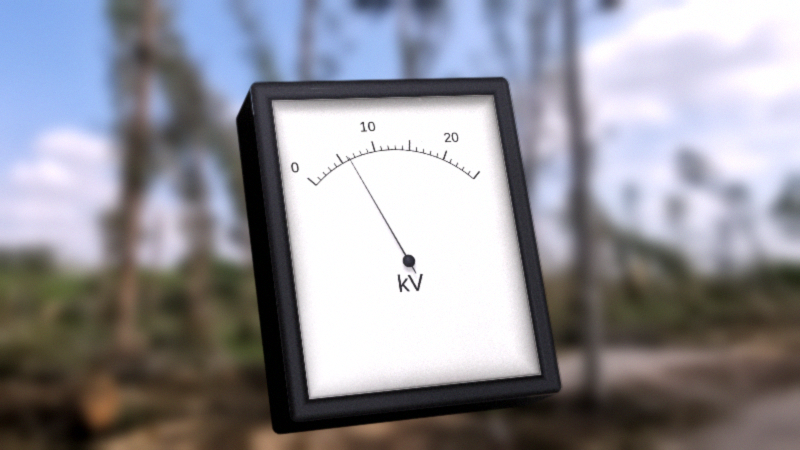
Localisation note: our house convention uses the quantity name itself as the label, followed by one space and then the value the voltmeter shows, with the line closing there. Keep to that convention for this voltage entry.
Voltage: 6 kV
